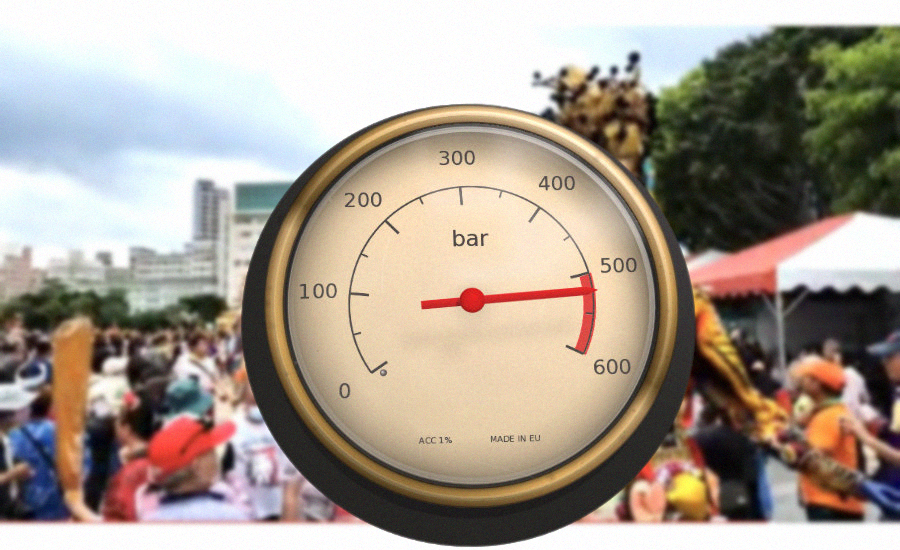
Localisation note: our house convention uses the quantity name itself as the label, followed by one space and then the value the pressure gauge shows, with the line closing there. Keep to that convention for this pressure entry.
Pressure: 525 bar
